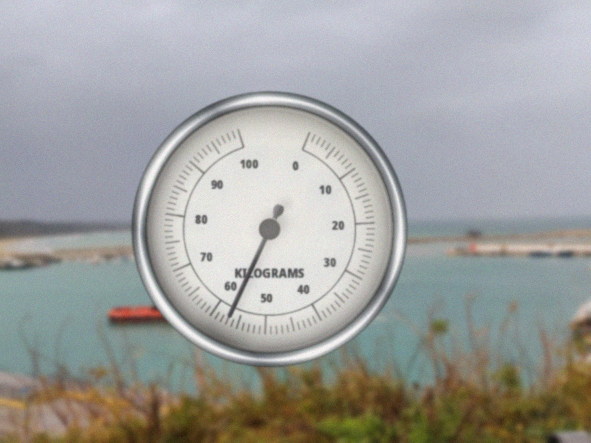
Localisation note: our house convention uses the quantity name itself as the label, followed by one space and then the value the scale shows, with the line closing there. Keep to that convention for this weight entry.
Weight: 57 kg
